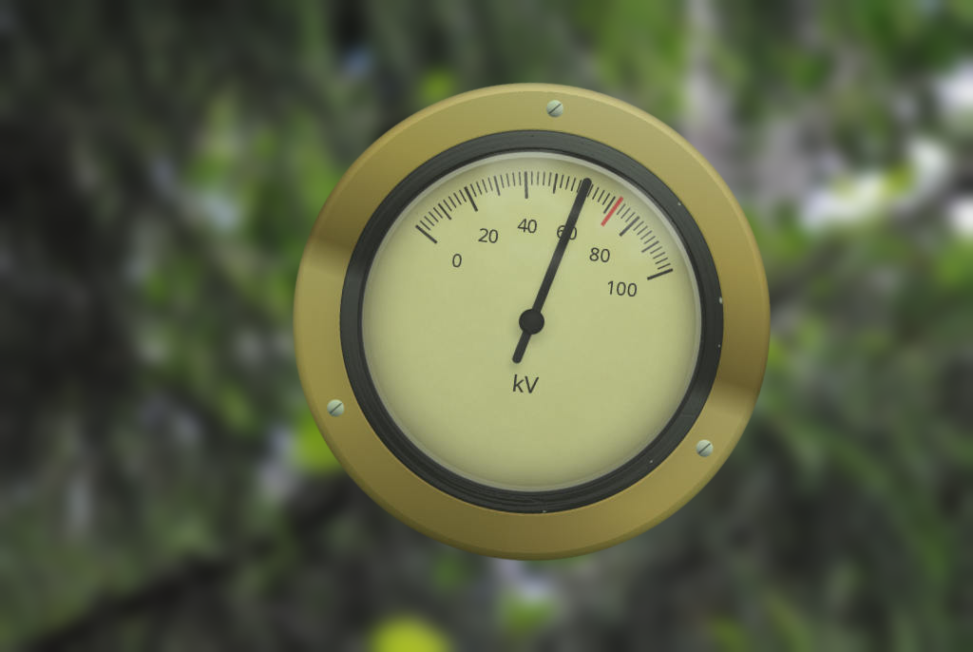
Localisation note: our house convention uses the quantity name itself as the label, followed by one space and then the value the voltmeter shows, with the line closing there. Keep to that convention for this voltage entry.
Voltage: 60 kV
